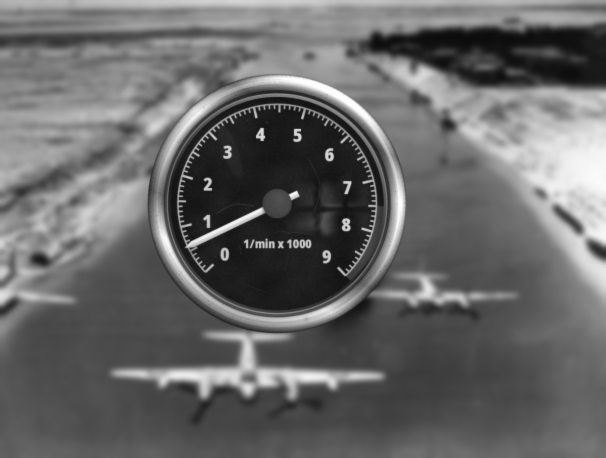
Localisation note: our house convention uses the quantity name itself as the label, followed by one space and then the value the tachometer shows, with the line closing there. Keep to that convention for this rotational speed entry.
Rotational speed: 600 rpm
